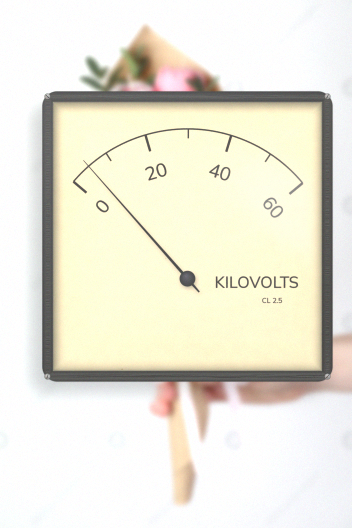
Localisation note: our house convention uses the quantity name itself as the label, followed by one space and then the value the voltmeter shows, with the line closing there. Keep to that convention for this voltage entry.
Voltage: 5 kV
